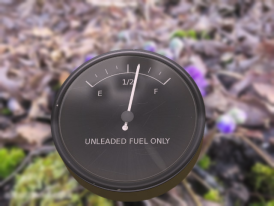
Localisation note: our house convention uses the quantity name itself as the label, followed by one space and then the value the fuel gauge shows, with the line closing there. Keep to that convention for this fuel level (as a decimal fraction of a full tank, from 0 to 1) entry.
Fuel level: 0.625
